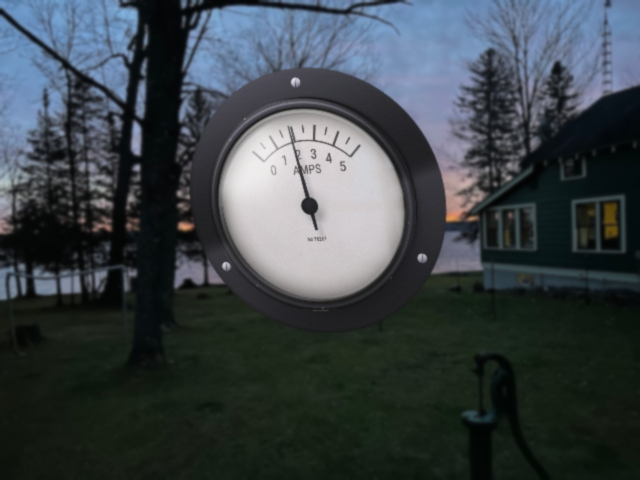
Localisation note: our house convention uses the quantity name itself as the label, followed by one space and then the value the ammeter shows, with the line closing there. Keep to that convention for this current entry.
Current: 2 A
